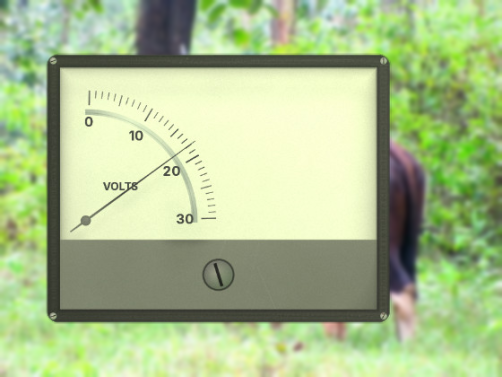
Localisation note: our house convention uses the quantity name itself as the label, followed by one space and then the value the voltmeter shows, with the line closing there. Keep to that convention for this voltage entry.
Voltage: 18 V
